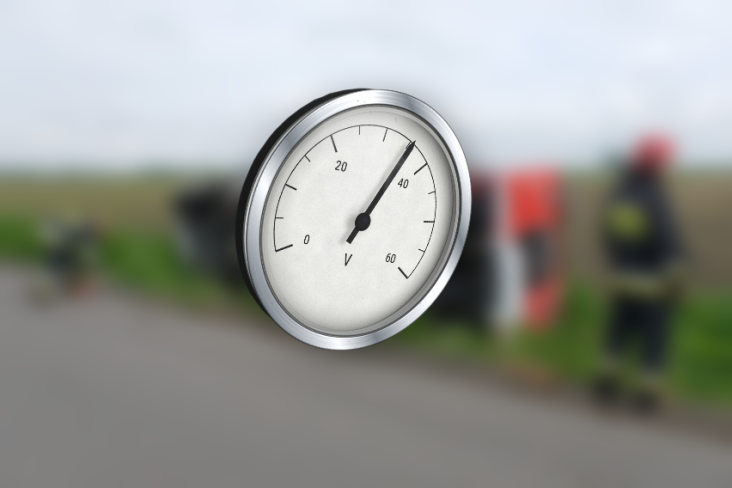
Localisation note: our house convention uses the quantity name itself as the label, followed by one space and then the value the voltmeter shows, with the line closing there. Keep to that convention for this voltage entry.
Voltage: 35 V
